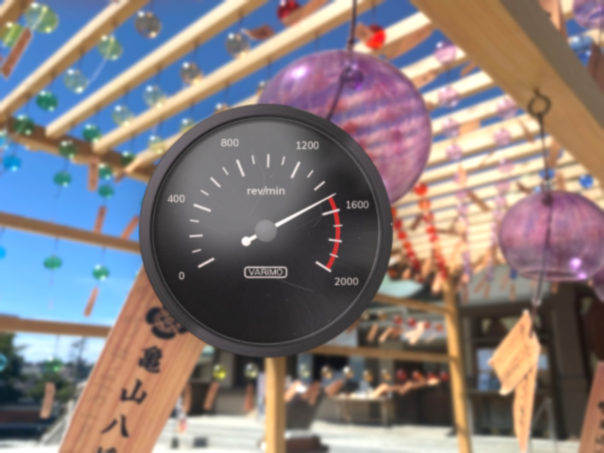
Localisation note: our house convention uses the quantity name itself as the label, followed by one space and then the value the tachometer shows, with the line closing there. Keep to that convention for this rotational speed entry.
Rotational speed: 1500 rpm
